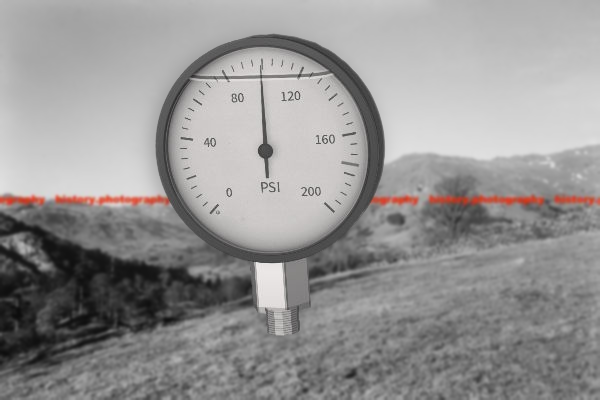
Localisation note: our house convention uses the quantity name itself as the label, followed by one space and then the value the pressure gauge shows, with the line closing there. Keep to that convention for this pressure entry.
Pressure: 100 psi
